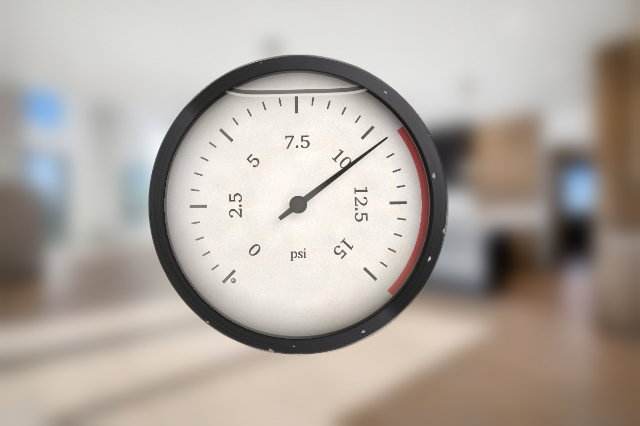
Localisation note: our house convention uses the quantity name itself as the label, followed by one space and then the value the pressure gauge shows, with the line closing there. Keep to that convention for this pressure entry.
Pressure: 10.5 psi
